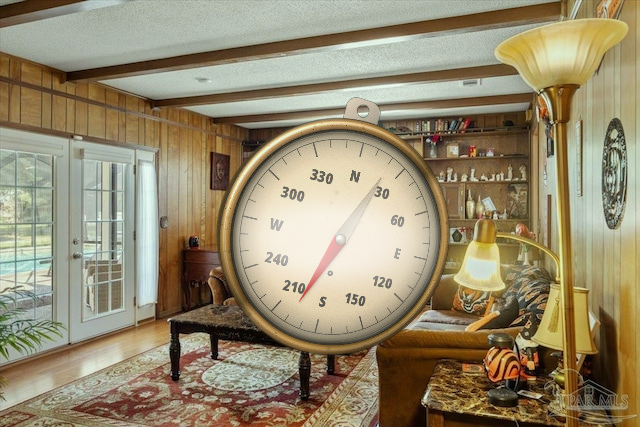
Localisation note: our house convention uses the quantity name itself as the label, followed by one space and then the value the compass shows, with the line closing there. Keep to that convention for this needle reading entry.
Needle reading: 200 °
